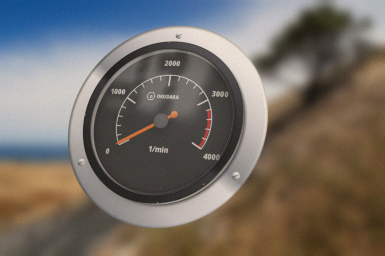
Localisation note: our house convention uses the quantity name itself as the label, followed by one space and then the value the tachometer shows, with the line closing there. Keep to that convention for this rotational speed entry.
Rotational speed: 0 rpm
